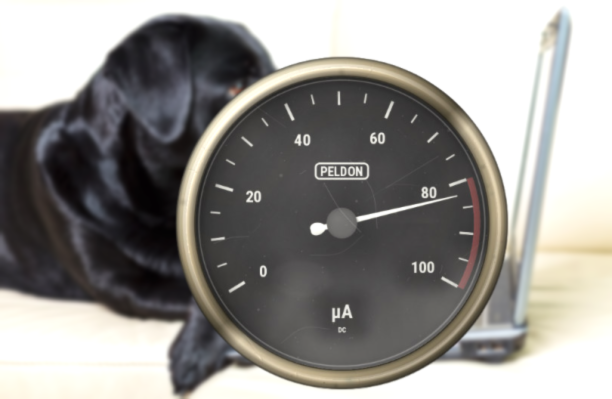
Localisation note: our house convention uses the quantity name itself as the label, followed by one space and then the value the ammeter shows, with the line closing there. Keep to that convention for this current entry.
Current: 82.5 µA
